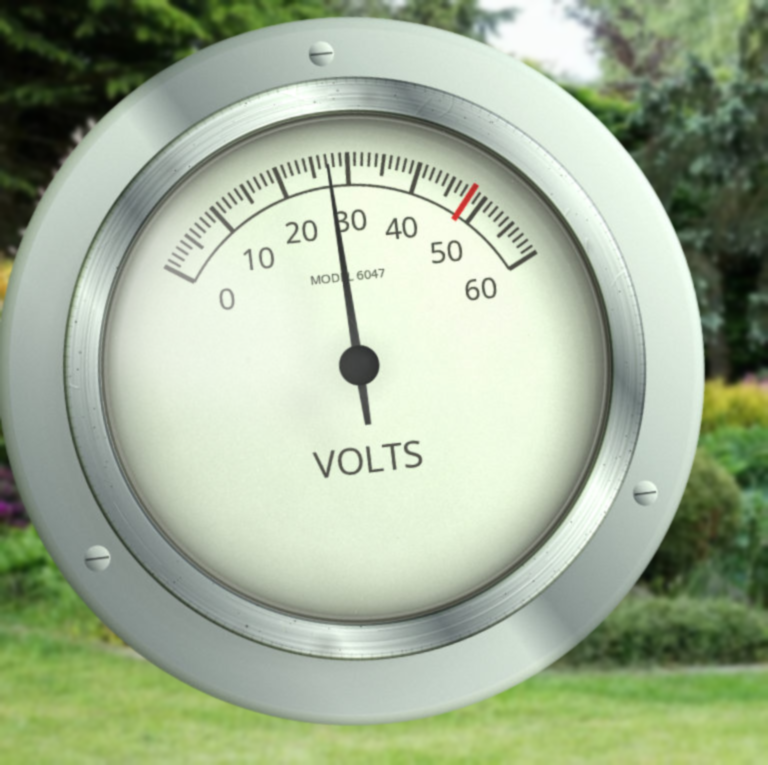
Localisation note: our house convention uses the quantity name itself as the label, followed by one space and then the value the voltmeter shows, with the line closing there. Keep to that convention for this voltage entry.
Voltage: 27 V
